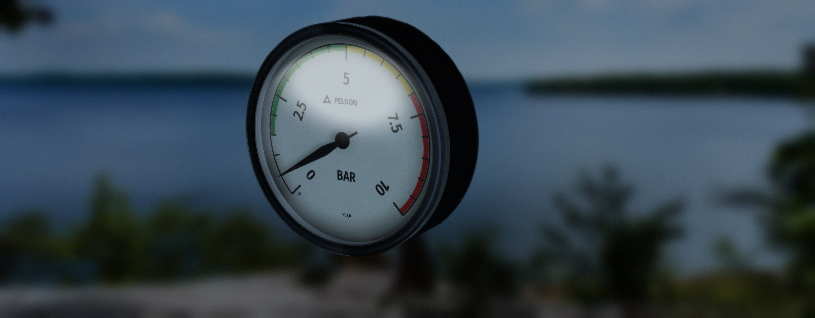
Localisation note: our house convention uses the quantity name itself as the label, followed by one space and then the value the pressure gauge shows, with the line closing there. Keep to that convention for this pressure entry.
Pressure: 0.5 bar
